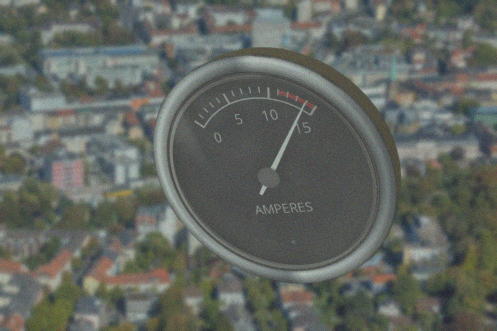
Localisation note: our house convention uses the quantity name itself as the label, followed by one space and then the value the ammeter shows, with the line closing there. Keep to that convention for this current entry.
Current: 14 A
